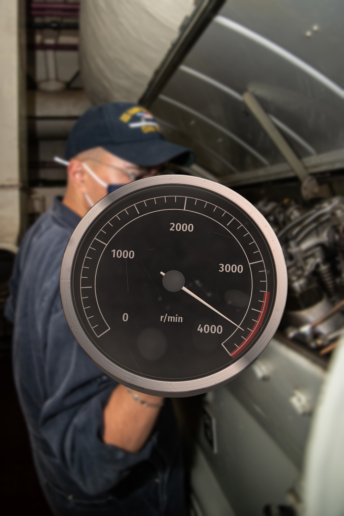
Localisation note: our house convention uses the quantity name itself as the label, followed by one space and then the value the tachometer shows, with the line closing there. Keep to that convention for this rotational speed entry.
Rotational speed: 3750 rpm
